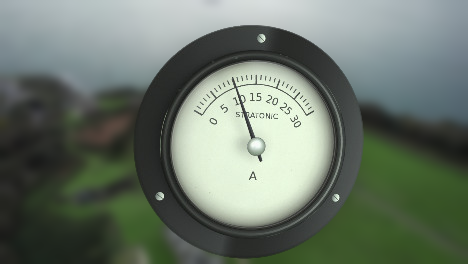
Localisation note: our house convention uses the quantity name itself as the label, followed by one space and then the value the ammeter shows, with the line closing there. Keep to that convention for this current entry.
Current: 10 A
